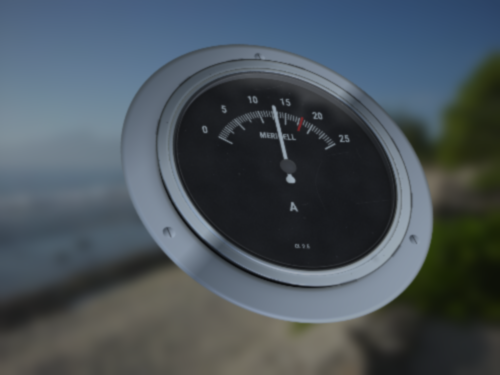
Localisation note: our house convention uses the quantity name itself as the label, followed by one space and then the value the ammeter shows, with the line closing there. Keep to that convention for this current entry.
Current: 12.5 A
